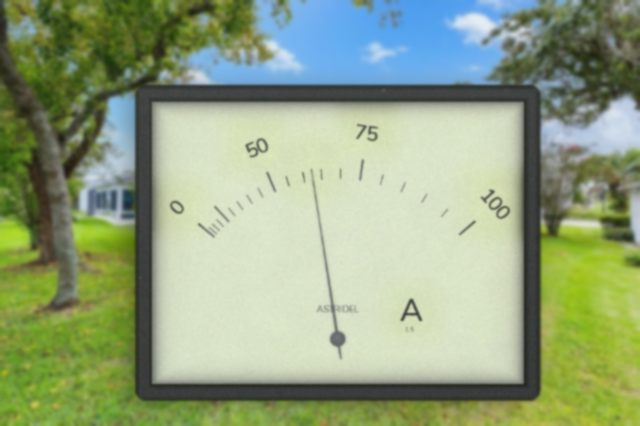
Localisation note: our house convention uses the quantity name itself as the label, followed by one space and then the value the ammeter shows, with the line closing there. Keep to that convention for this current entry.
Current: 62.5 A
